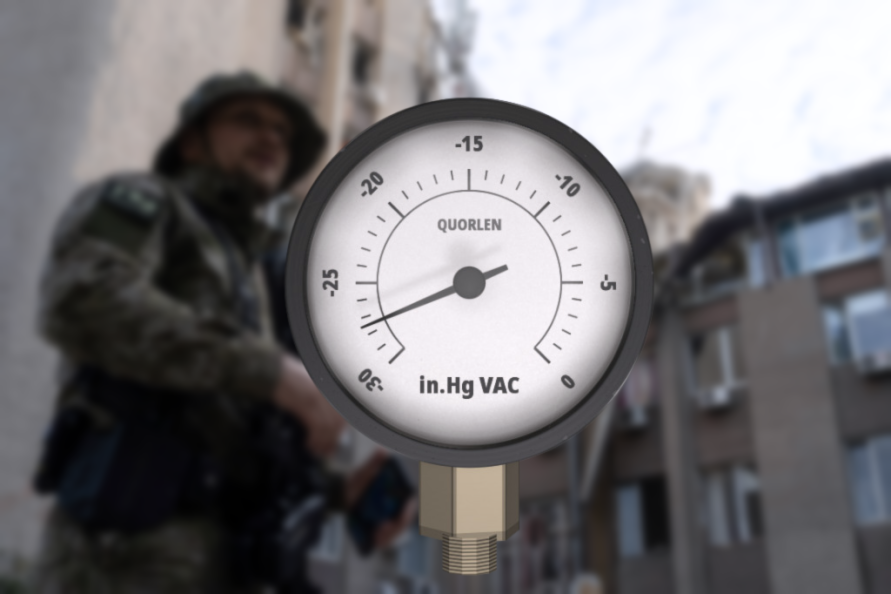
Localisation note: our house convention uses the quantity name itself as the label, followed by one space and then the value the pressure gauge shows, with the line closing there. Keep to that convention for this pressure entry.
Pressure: -27.5 inHg
